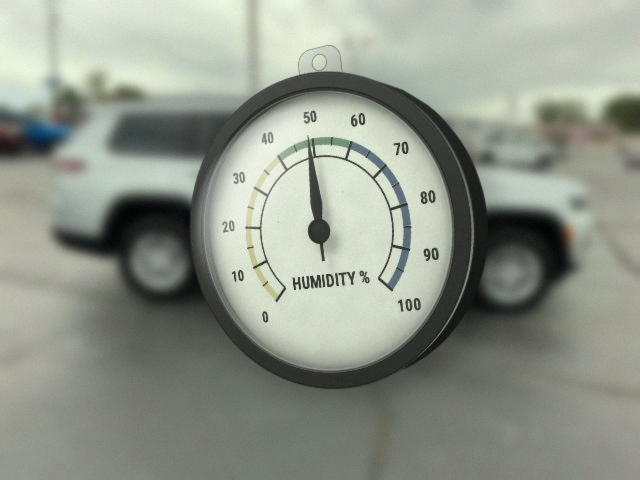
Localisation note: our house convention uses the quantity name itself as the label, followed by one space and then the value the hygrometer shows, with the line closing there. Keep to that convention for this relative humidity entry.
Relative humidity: 50 %
